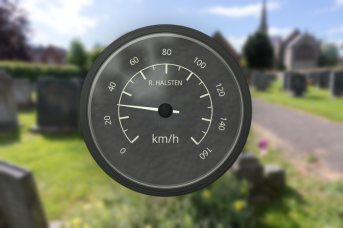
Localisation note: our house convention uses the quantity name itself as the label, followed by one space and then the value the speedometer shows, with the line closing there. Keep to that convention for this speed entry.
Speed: 30 km/h
